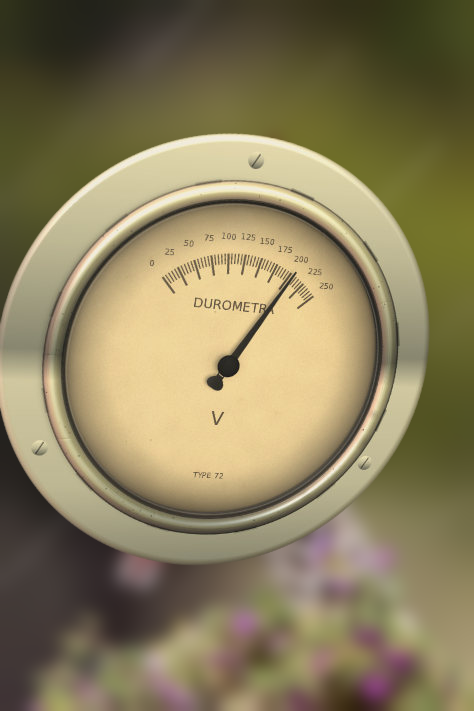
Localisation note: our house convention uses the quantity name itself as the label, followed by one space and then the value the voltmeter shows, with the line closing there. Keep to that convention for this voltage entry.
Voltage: 200 V
